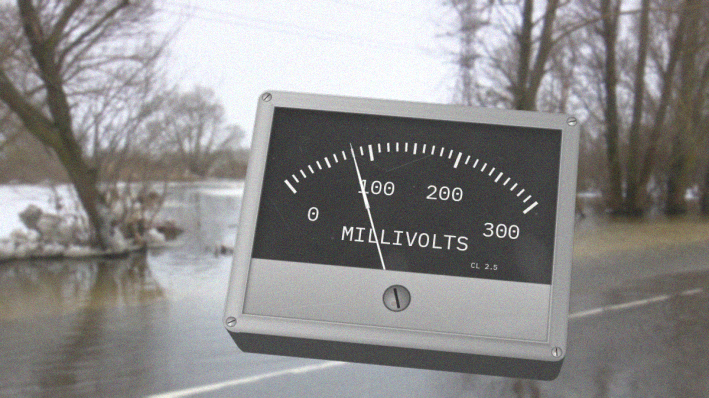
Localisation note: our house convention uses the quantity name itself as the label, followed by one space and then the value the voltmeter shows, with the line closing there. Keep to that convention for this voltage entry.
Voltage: 80 mV
